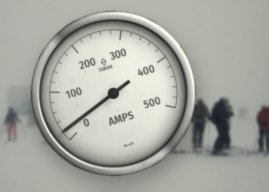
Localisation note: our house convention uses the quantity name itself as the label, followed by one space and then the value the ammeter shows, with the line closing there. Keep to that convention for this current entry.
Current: 20 A
